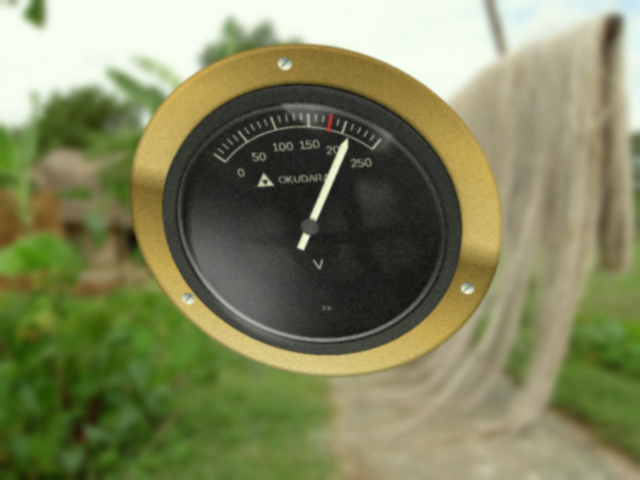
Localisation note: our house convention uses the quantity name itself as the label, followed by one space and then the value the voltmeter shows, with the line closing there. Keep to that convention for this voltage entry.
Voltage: 210 V
